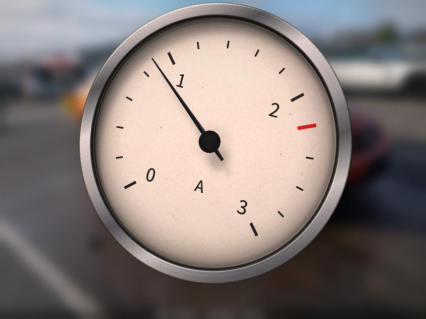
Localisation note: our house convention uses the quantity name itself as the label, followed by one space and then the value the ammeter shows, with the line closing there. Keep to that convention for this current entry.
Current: 0.9 A
